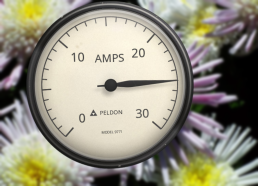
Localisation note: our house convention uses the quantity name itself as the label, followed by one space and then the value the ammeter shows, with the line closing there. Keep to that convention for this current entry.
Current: 25 A
